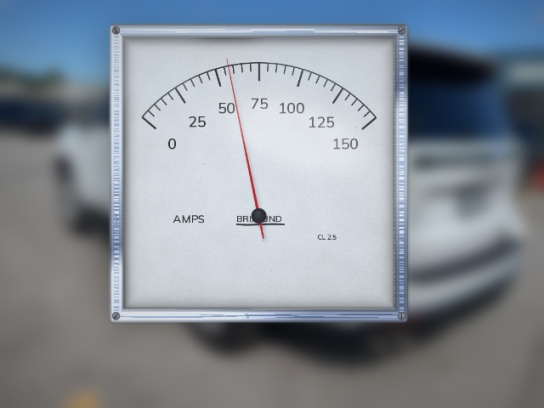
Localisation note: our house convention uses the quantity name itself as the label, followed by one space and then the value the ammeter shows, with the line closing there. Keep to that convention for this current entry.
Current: 57.5 A
